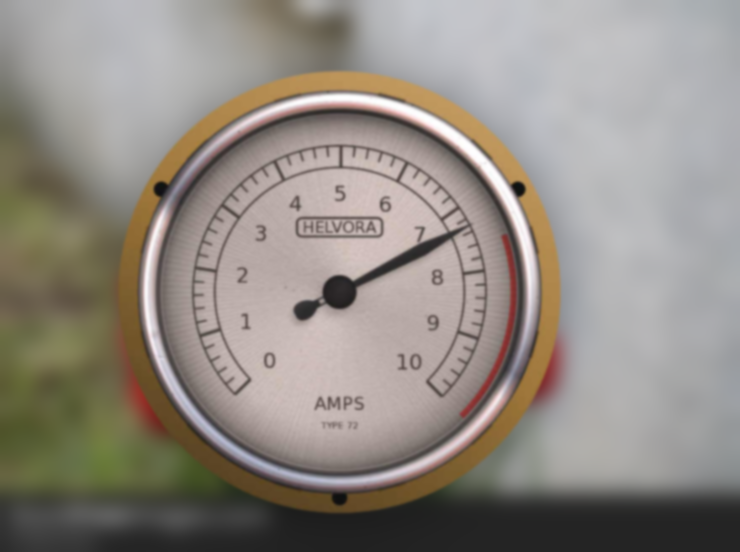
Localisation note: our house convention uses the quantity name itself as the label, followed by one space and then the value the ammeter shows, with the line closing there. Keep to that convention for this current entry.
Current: 7.3 A
